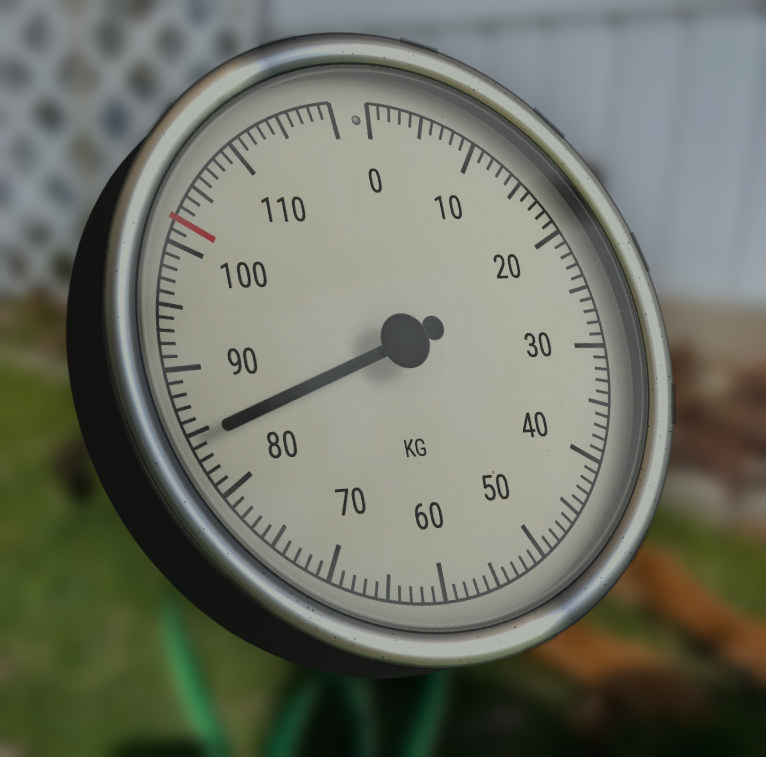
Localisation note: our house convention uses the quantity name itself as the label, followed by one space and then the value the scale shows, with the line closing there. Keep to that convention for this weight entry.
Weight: 84.5 kg
